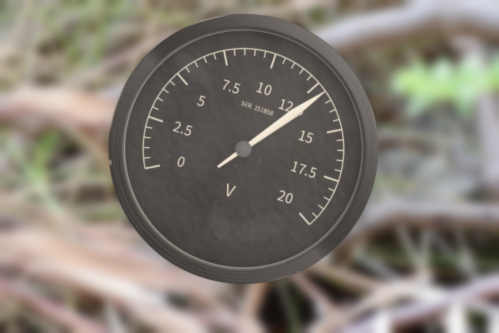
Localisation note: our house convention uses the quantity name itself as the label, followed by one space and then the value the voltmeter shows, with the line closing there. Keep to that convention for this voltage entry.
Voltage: 13 V
